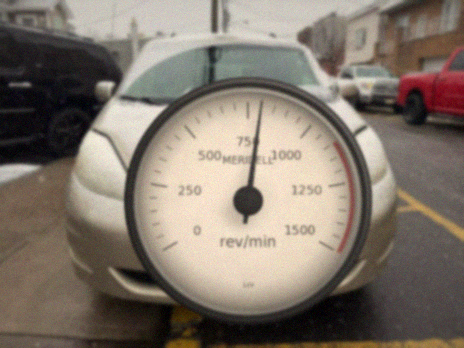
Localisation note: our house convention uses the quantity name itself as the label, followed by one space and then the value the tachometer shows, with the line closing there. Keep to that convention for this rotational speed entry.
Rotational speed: 800 rpm
